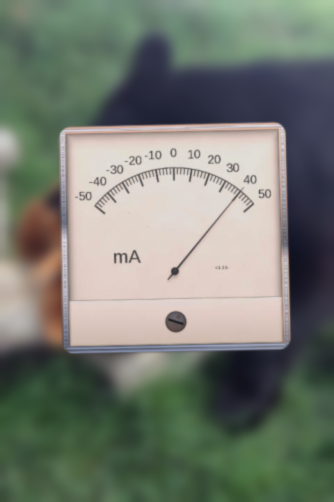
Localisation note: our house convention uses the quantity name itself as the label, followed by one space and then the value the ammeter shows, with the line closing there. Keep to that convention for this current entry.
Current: 40 mA
